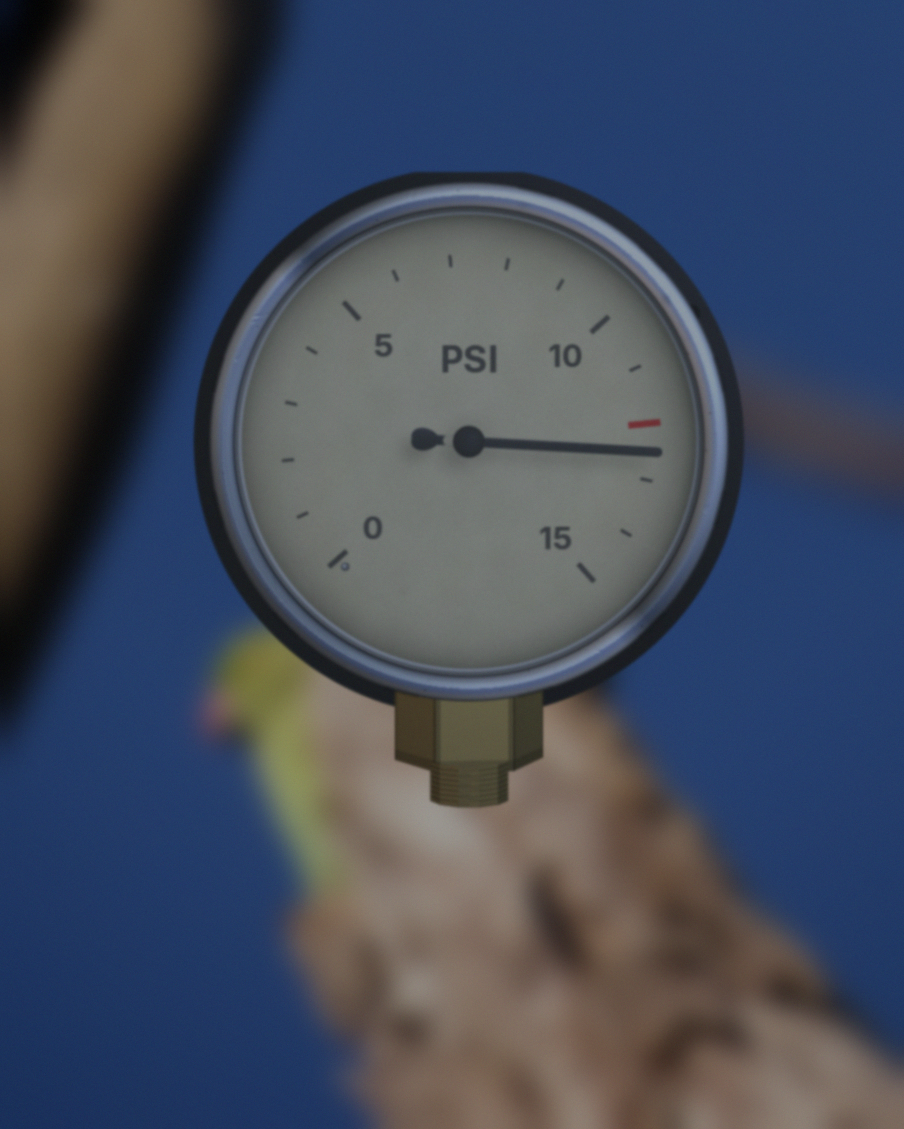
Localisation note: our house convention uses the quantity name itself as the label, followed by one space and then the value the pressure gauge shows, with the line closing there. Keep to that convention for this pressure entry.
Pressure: 12.5 psi
